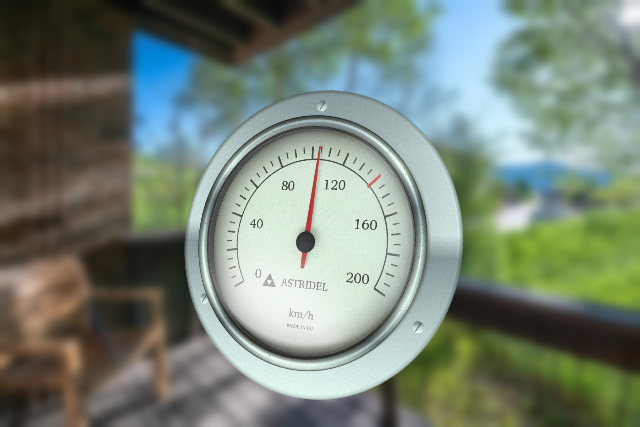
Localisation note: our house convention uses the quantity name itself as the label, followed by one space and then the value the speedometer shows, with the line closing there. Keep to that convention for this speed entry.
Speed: 105 km/h
